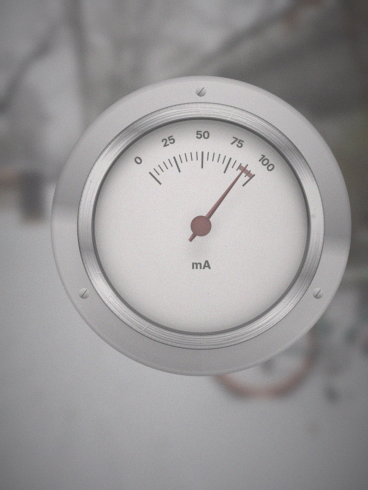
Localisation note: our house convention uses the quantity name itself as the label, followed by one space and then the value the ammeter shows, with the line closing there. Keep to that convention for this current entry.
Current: 90 mA
